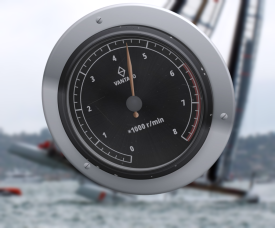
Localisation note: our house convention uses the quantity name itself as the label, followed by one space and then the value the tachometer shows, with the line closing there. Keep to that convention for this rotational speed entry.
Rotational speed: 4500 rpm
